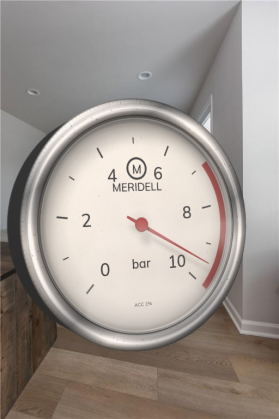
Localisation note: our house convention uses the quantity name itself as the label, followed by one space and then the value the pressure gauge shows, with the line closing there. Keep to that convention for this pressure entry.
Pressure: 9.5 bar
